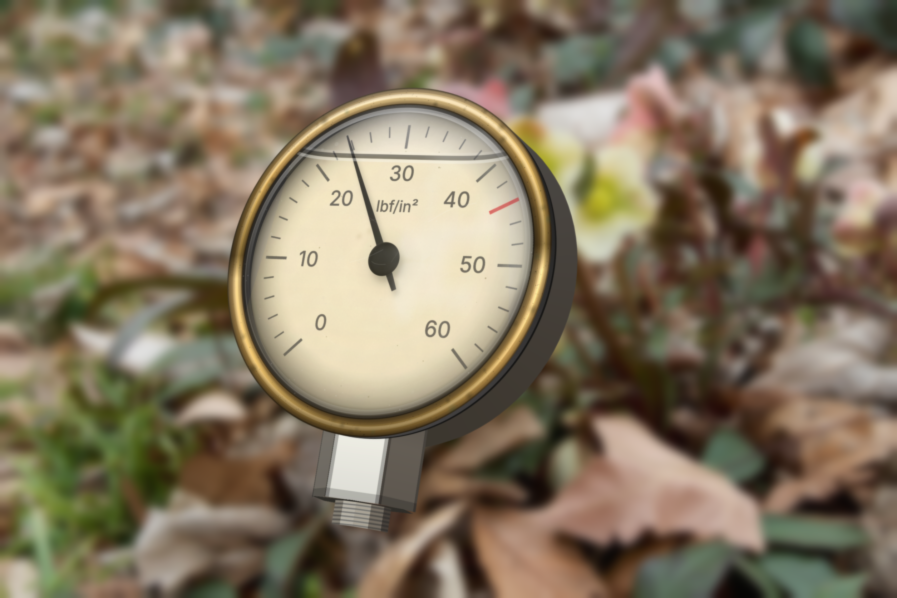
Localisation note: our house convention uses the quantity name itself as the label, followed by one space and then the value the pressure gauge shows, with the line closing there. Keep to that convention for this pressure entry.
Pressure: 24 psi
